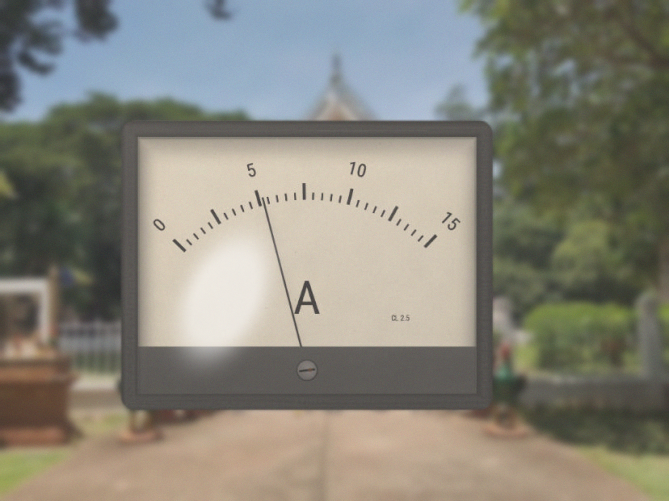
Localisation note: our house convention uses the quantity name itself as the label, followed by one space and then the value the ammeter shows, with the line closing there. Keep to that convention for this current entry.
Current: 5.25 A
